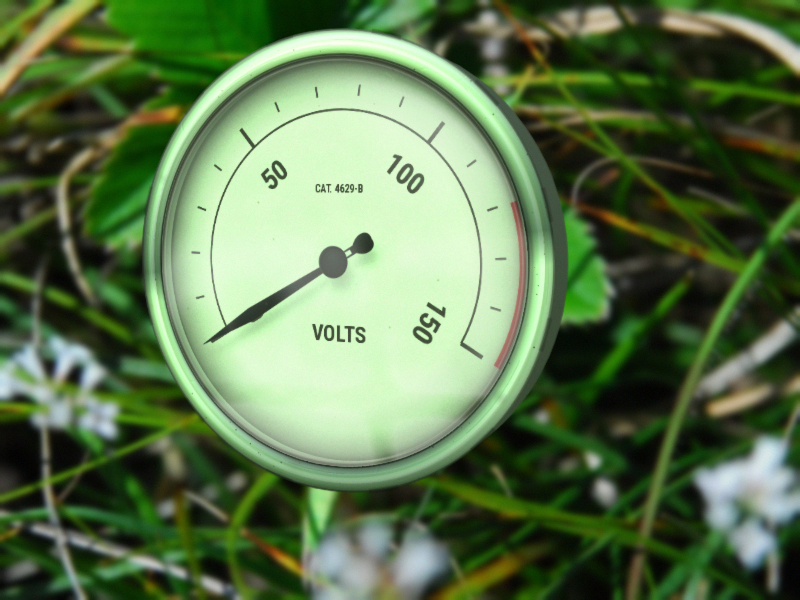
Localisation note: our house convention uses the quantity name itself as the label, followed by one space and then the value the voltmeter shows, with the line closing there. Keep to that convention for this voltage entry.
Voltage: 0 V
